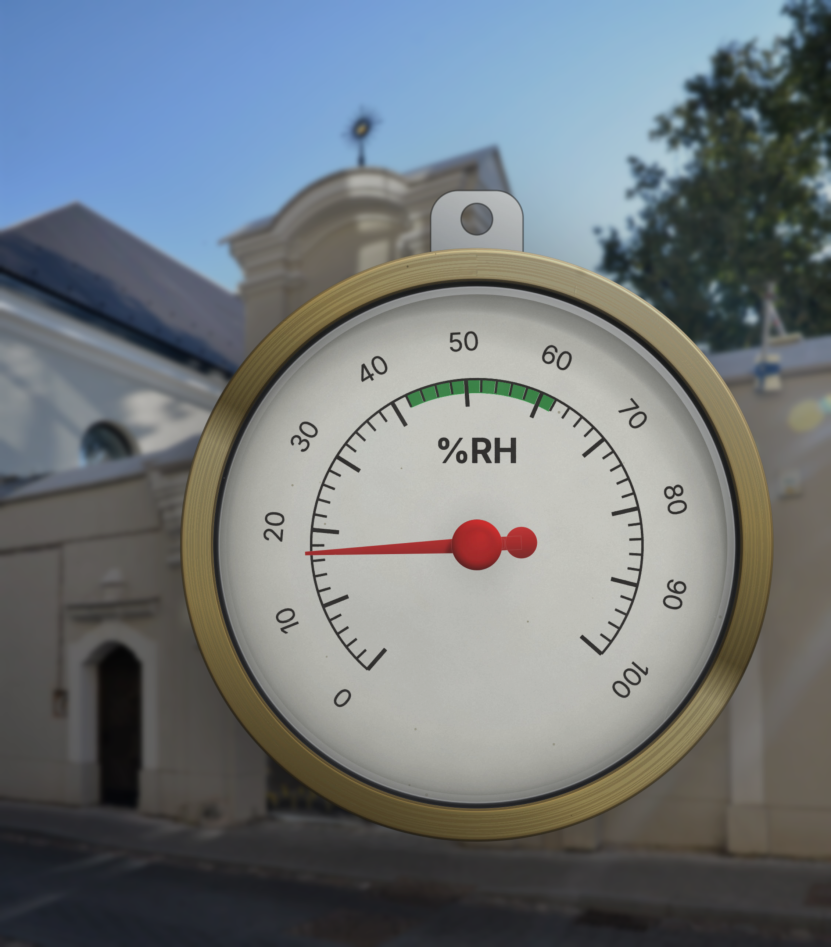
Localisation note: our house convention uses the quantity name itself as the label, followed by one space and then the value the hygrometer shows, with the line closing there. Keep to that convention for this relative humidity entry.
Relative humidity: 17 %
